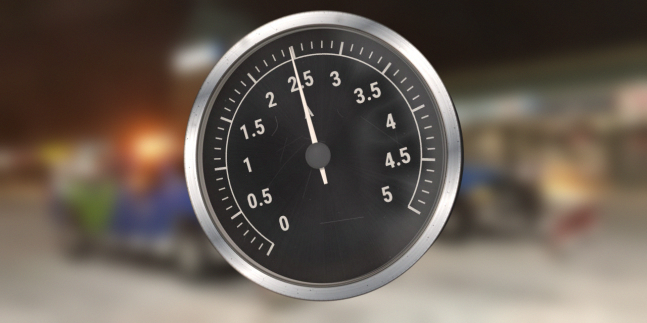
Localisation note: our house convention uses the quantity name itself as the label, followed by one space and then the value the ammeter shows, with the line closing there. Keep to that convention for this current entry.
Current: 2.5 A
